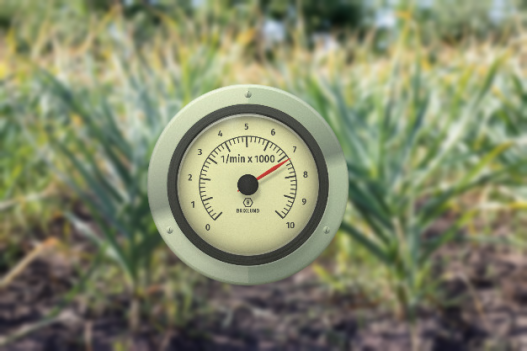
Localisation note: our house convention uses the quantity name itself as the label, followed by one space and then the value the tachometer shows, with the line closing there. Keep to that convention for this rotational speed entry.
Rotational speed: 7200 rpm
